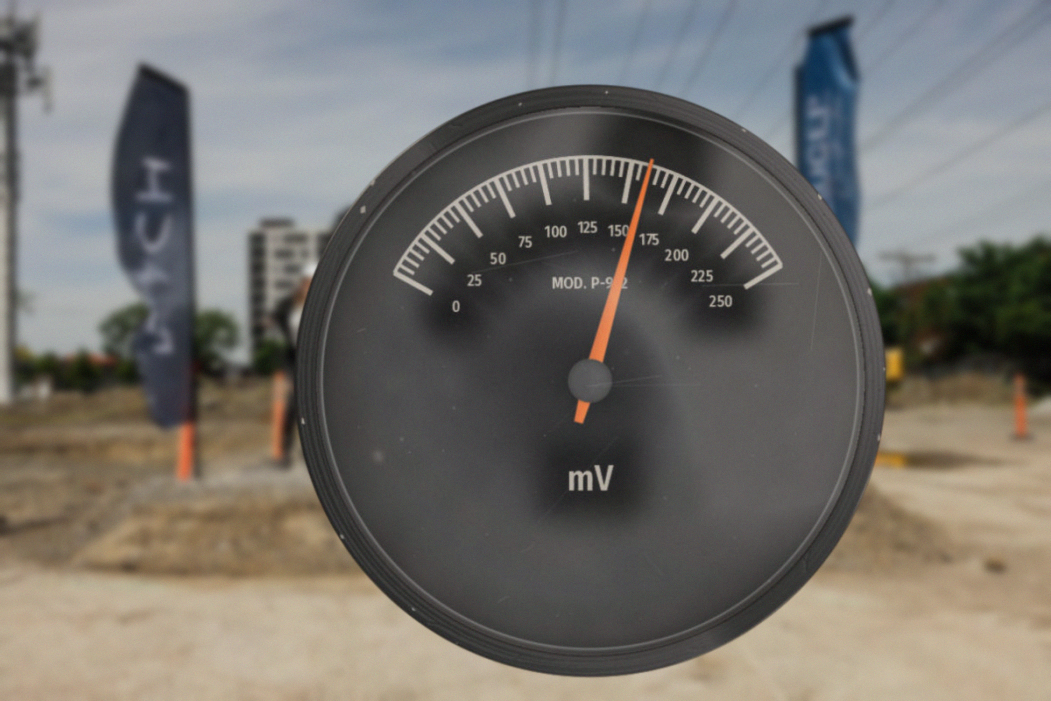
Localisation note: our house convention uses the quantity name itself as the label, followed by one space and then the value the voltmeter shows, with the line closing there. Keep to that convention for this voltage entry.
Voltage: 160 mV
